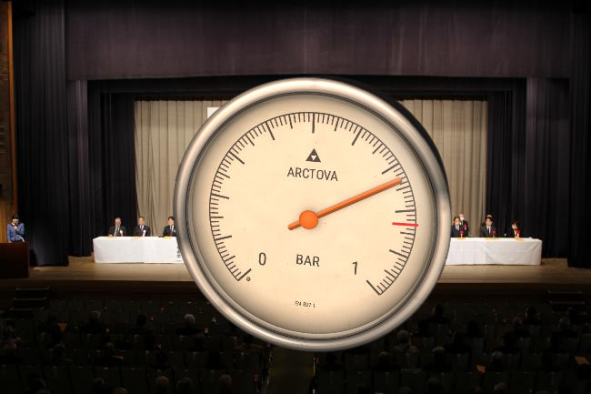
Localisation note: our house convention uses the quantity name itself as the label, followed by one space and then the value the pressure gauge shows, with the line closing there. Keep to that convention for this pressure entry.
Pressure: 0.73 bar
